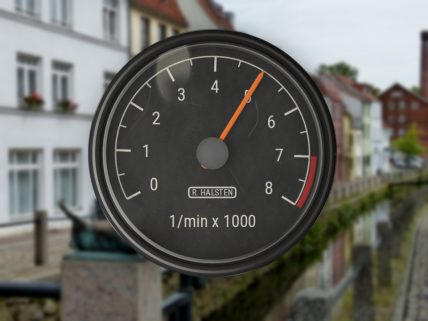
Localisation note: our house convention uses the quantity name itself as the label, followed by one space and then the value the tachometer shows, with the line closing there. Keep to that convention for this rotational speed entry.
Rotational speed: 5000 rpm
